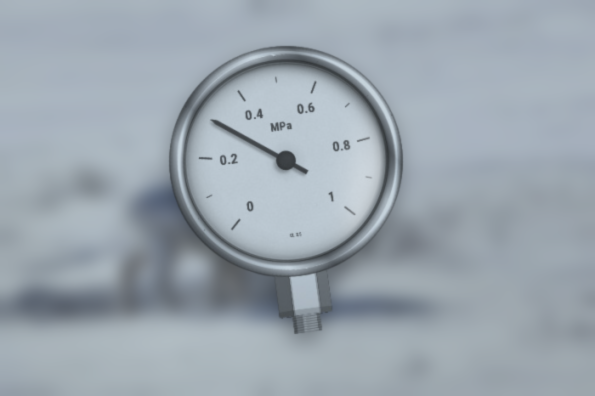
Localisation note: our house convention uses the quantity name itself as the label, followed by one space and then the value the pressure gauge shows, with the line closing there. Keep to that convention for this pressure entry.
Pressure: 0.3 MPa
